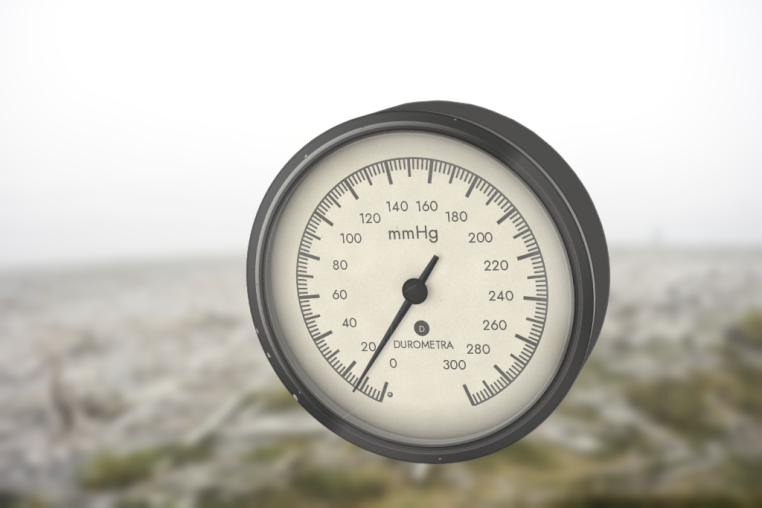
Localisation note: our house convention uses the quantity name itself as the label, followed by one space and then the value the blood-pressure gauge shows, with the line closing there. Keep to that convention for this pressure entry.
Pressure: 12 mmHg
